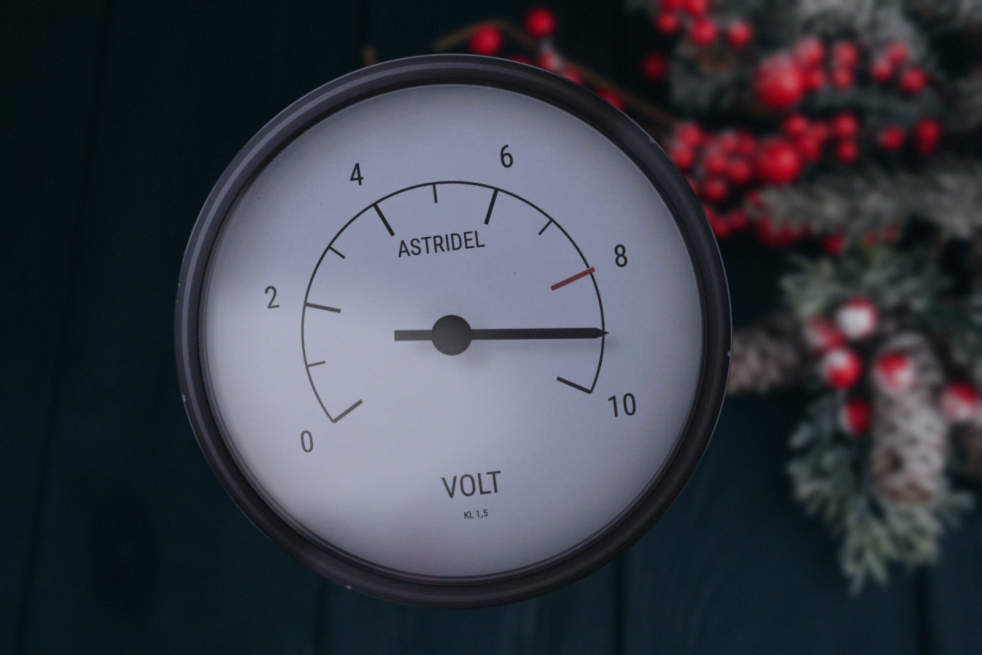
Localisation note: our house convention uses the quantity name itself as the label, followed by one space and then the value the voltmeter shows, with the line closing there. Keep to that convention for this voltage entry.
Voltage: 9 V
